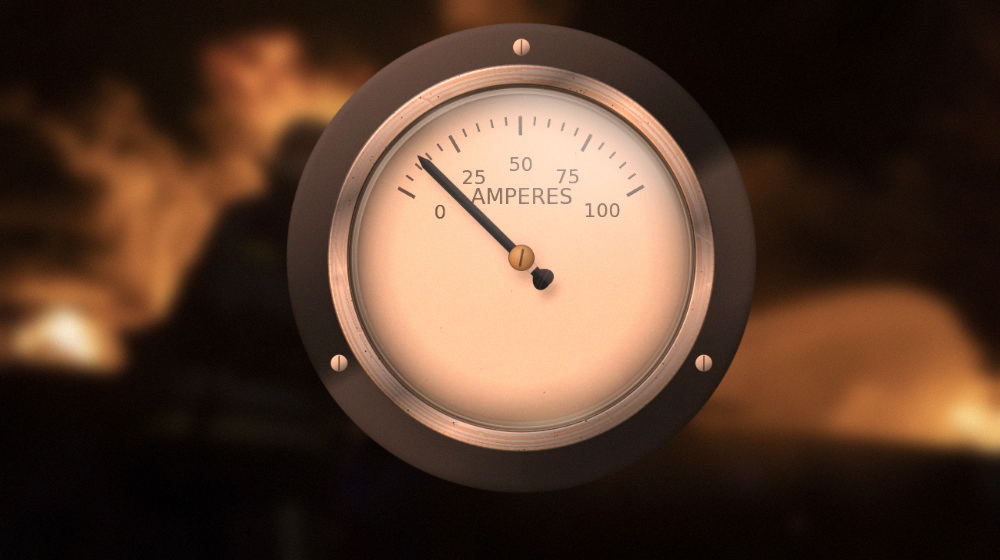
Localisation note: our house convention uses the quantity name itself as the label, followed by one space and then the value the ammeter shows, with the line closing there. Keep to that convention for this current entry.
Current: 12.5 A
